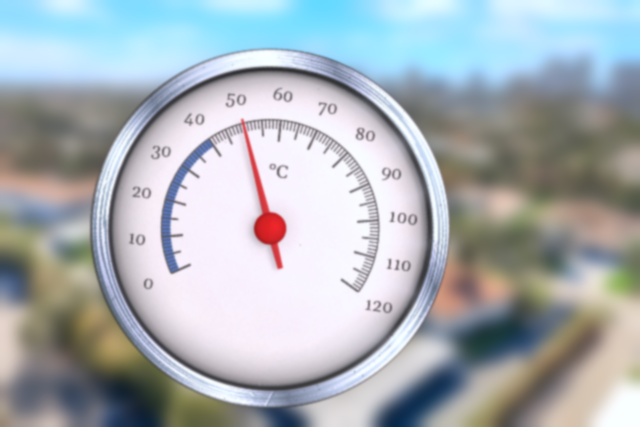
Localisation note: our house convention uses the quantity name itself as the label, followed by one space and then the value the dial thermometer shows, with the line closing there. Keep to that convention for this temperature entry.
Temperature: 50 °C
